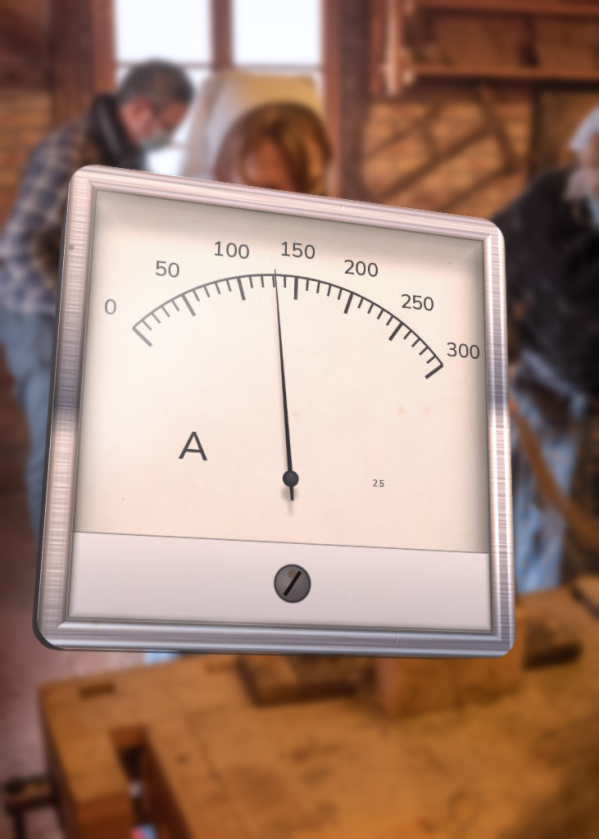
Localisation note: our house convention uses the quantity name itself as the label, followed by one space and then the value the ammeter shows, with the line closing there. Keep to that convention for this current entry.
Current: 130 A
